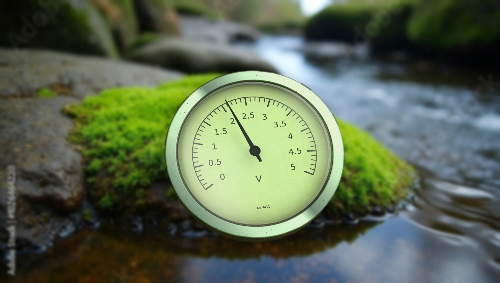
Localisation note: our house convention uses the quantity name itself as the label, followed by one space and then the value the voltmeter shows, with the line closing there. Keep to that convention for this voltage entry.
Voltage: 2.1 V
